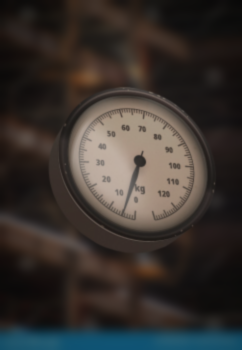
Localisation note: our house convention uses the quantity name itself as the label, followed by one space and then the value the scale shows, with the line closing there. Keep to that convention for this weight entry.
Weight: 5 kg
